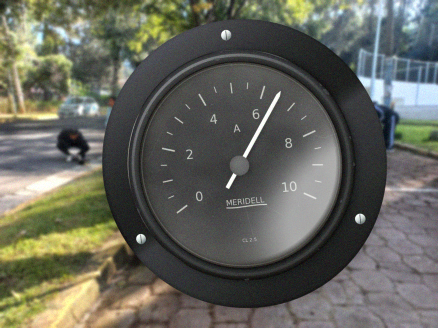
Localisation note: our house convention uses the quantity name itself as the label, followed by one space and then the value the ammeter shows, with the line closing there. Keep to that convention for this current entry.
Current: 6.5 A
